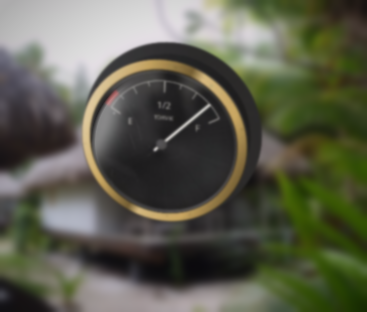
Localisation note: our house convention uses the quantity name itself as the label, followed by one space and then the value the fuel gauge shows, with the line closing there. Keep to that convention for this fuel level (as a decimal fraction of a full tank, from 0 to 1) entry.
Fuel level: 0.875
